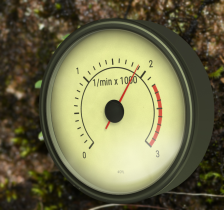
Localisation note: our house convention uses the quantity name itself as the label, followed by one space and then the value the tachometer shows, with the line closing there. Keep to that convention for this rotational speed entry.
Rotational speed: 1900 rpm
